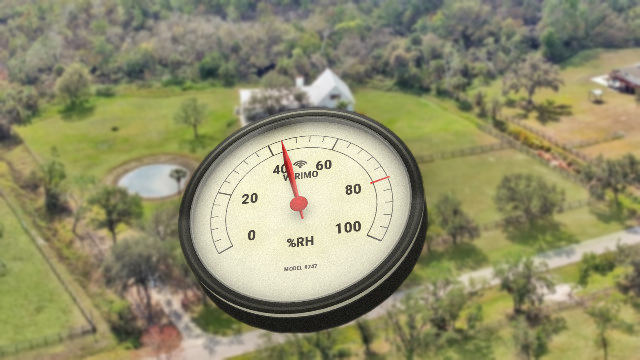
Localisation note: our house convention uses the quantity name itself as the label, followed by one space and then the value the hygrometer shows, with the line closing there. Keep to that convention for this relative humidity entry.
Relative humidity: 44 %
